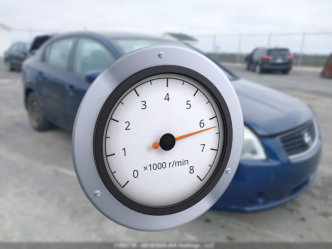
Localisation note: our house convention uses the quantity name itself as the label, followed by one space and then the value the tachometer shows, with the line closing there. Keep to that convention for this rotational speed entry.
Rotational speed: 6250 rpm
